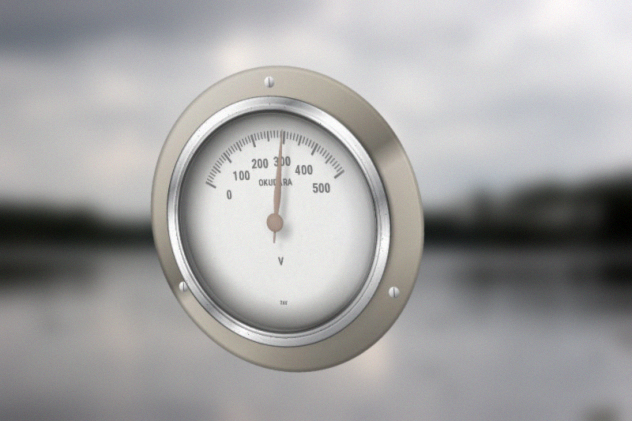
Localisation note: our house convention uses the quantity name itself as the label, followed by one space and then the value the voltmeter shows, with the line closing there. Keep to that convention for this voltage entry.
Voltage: 300 V
